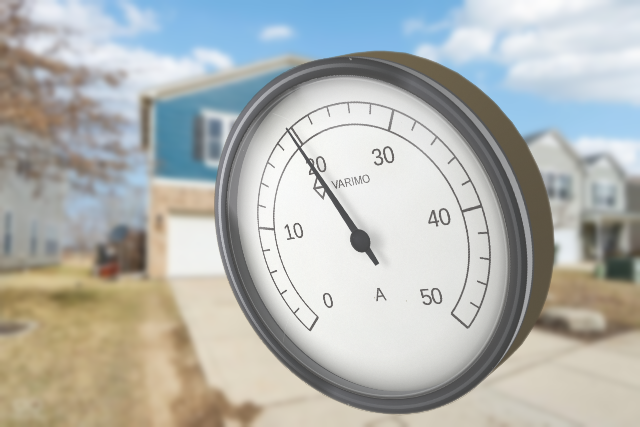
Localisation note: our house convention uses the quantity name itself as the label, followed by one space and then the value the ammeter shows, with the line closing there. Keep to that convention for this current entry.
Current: 20 A
